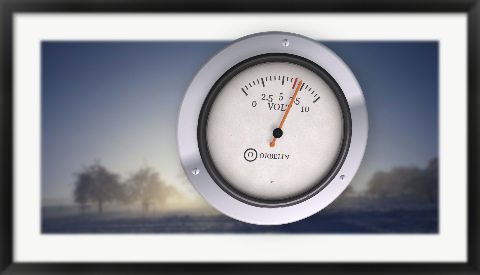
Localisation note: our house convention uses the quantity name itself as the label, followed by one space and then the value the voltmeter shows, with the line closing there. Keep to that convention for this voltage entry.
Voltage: 7 V
